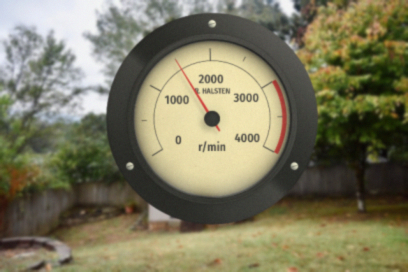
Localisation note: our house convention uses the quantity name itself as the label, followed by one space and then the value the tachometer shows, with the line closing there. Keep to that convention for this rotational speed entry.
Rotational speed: 1500 rpm
